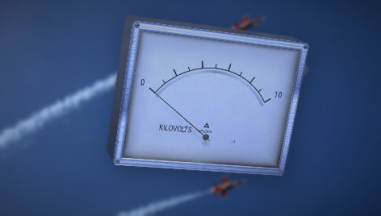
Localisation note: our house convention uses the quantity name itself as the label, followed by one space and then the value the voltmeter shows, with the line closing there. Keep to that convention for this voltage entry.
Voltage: 0 kV
